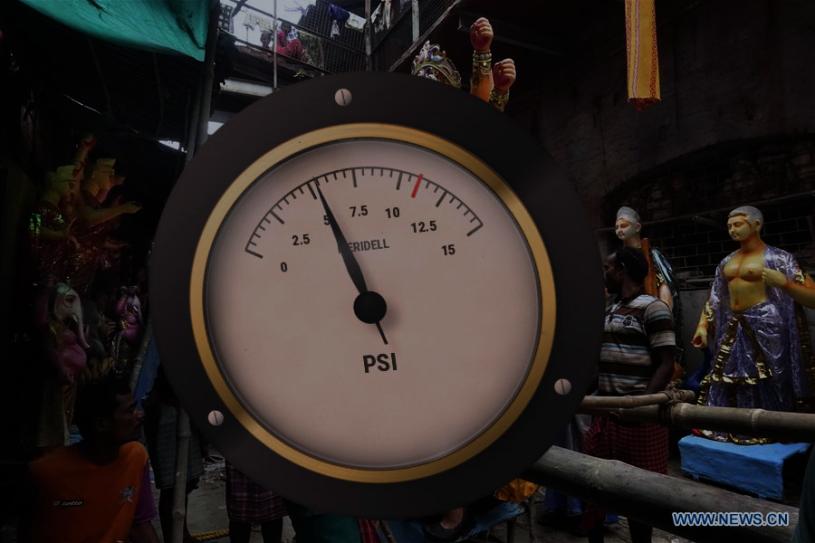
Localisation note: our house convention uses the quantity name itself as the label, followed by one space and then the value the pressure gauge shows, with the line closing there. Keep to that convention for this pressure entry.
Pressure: 5.5 psi
